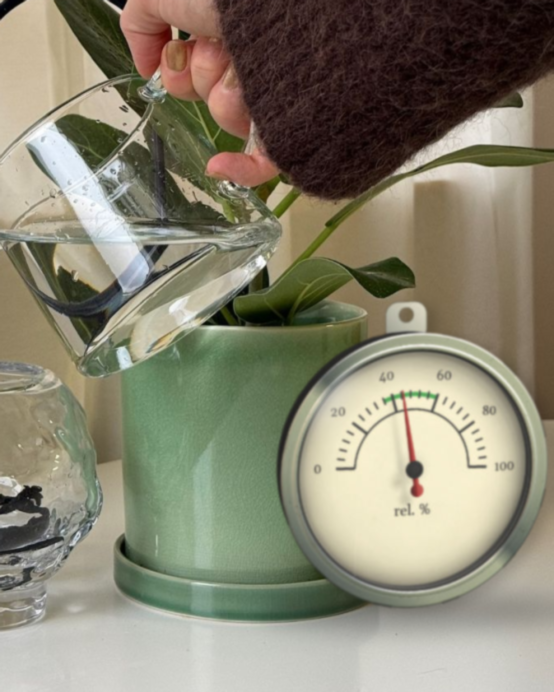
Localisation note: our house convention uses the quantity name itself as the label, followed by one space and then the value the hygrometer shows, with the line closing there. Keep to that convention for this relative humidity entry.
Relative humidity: 44 %
